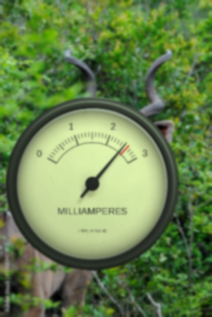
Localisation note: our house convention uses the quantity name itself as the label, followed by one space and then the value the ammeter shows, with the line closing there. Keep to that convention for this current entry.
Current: 2.5 mA
